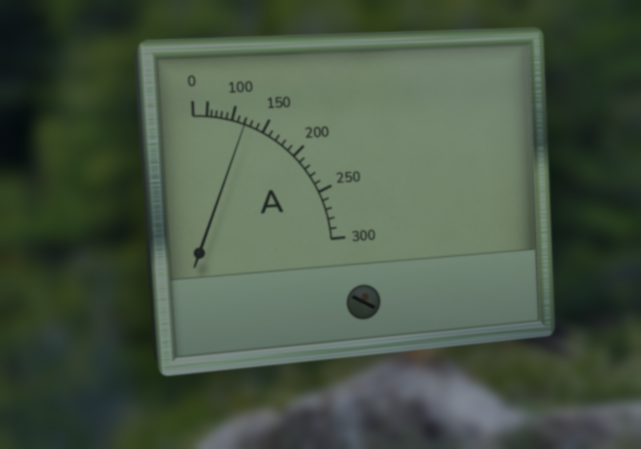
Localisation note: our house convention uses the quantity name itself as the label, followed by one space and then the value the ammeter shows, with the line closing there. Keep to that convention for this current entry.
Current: 120 A
